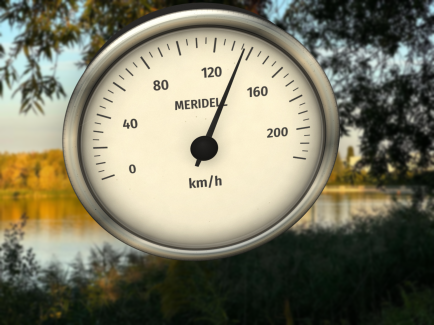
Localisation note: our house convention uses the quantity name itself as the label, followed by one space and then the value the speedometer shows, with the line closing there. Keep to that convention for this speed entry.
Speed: 135 km/h
